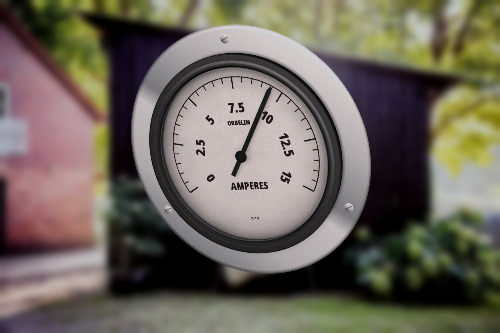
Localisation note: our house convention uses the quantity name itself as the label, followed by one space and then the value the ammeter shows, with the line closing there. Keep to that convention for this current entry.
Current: 9.5 A
